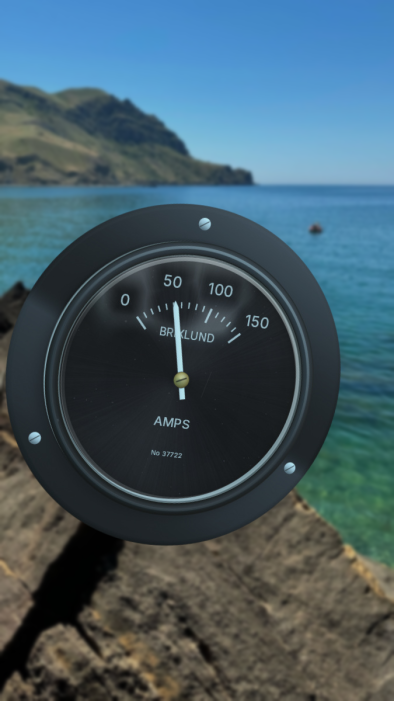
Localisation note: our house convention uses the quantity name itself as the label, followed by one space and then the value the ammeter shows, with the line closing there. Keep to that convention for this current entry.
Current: 50 A
